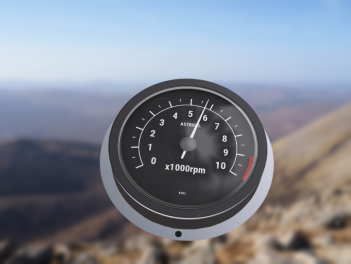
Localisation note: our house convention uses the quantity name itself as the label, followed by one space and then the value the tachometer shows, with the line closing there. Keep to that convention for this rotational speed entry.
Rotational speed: 5750 rpm
